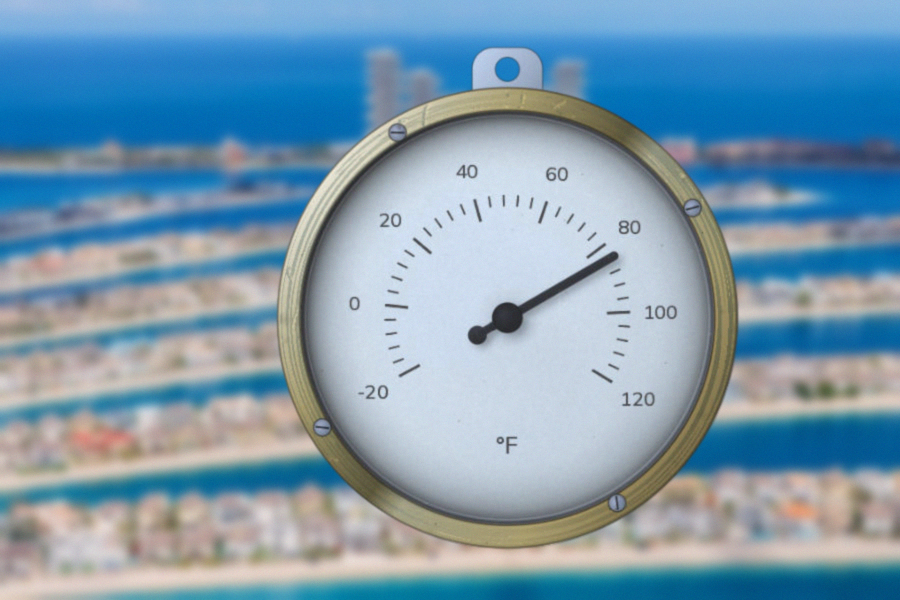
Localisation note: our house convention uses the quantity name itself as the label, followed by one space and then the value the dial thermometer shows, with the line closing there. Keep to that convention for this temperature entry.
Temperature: 84 °F
